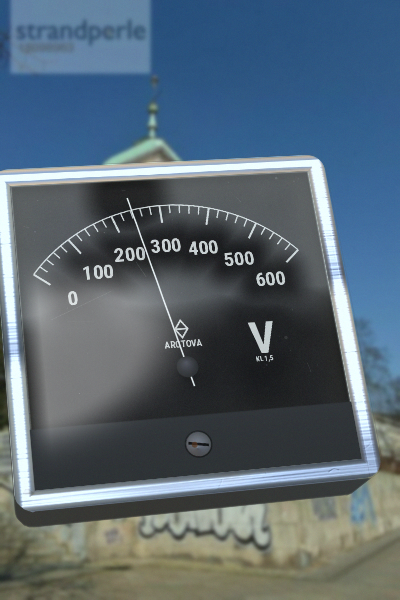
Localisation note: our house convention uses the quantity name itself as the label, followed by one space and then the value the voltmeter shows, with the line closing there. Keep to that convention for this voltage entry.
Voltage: 240 V
